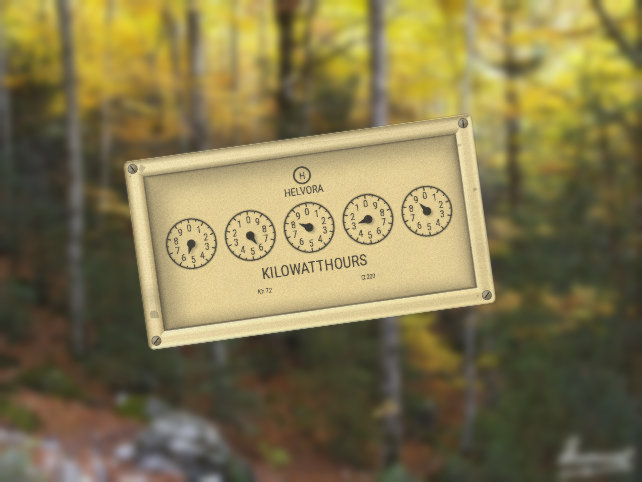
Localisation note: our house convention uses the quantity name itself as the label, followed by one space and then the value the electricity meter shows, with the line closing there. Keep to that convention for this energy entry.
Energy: 55829 kWh
